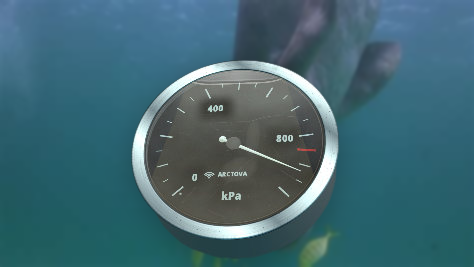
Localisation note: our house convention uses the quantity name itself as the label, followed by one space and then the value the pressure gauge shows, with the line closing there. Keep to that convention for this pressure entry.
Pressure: 925 kPa
